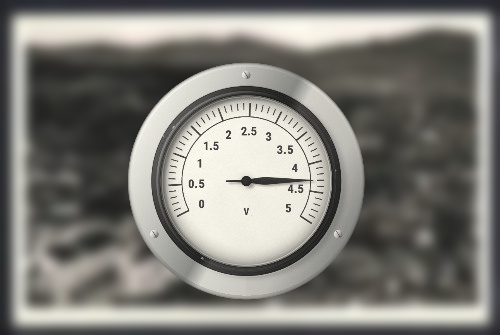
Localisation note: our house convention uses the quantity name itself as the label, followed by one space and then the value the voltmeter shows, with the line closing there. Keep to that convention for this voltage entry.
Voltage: 4.3 V
